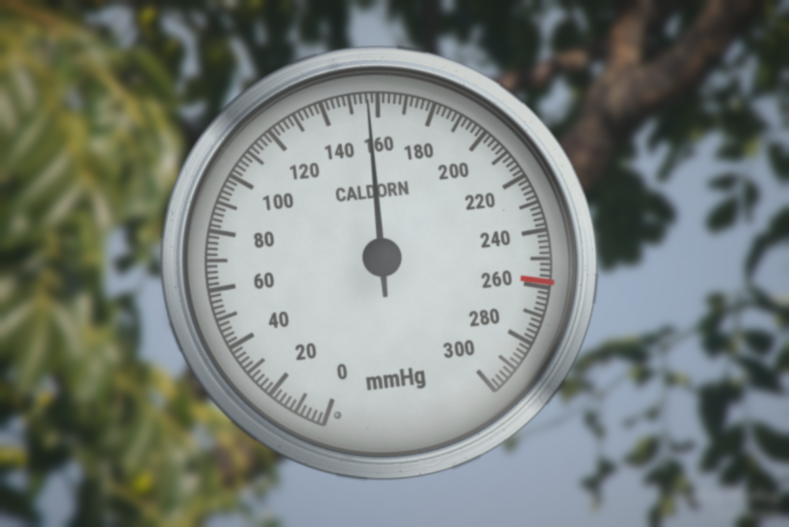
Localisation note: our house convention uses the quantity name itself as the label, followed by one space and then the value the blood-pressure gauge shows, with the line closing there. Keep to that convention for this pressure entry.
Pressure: 156 mmHg
